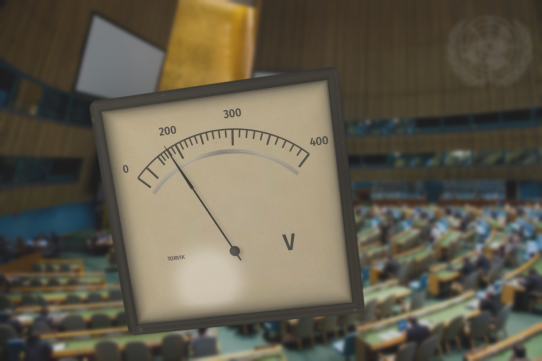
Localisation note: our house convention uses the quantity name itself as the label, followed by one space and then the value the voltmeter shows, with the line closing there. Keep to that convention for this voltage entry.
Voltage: 180 V
